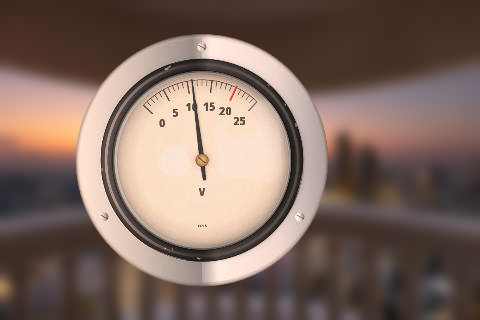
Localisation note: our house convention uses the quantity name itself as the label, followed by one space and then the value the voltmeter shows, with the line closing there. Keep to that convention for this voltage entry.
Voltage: 11 V
